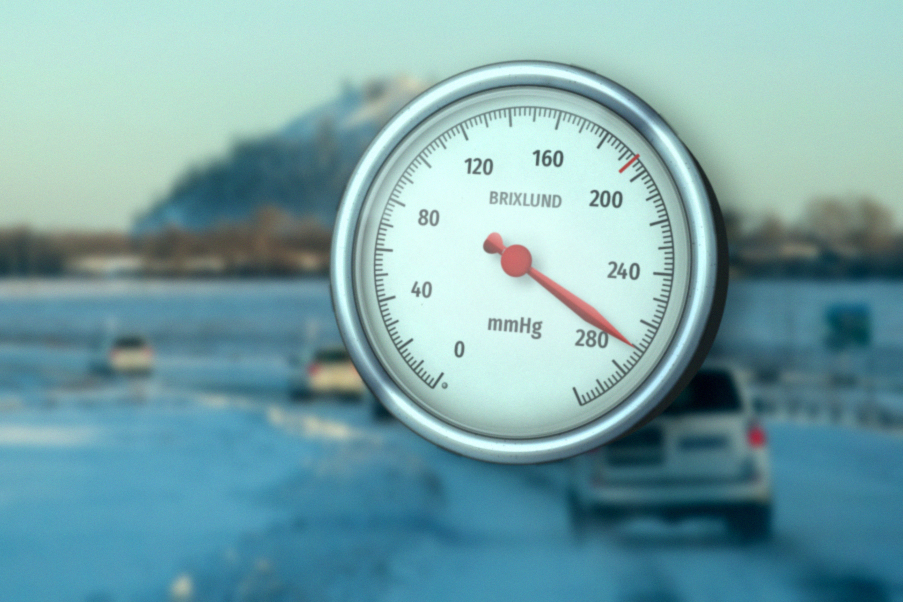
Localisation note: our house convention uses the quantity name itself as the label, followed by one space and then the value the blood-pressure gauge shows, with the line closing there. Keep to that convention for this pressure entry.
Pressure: 270 mmHg
